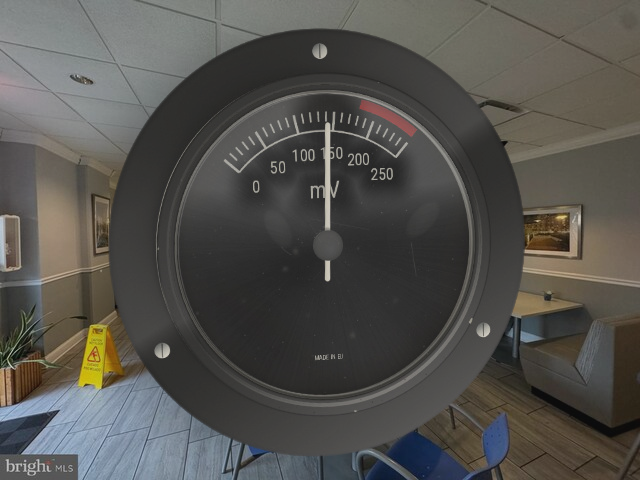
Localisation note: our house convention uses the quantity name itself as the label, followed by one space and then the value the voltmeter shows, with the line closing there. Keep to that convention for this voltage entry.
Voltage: 140 mV
